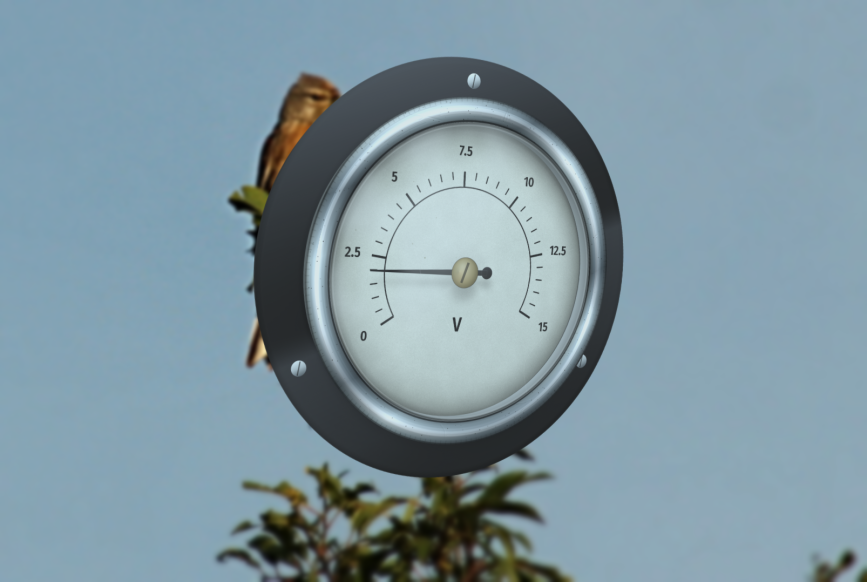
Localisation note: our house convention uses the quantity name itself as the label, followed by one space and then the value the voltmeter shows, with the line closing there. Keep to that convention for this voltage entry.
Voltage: 2 V
